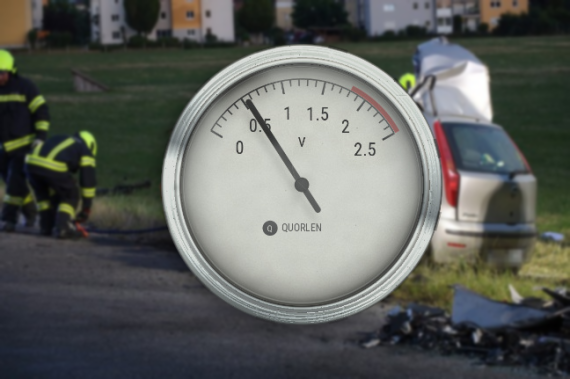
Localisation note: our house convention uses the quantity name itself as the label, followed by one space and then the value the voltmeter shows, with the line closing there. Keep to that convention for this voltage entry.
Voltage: 0.55 V
